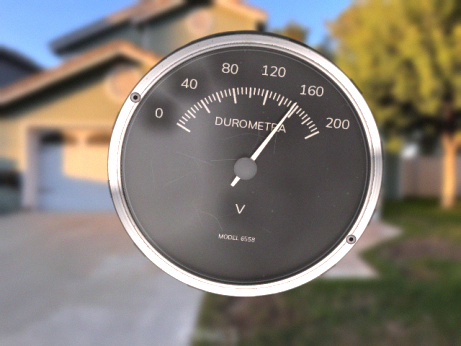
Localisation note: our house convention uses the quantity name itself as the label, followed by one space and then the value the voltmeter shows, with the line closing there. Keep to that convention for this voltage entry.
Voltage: 155 V
